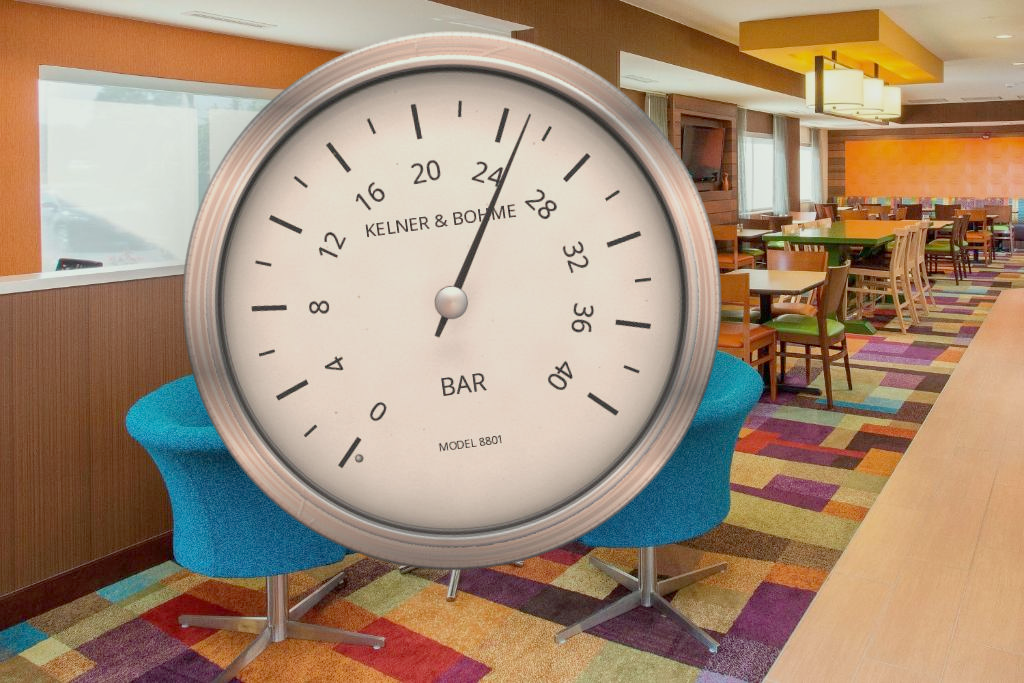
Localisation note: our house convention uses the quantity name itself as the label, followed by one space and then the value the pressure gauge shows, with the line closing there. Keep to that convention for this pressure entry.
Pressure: 25 bar
